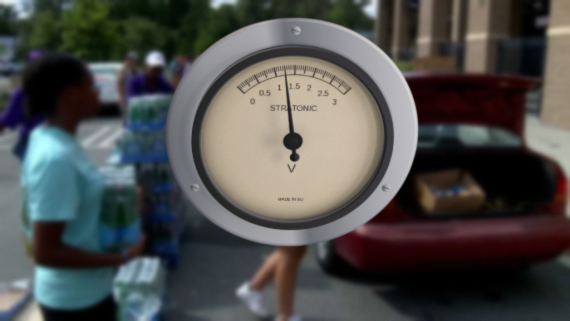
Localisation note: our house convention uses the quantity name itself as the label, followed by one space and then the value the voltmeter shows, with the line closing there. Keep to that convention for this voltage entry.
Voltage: 1.25 V
